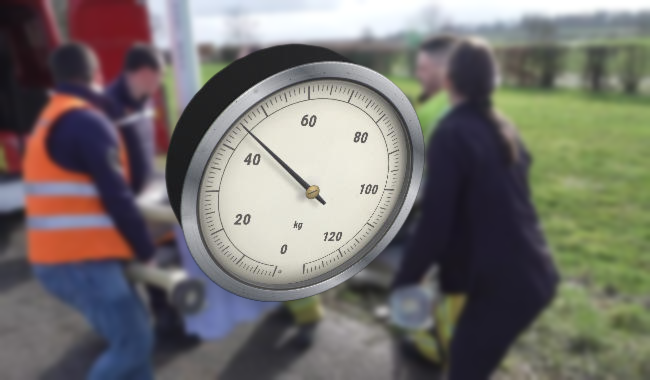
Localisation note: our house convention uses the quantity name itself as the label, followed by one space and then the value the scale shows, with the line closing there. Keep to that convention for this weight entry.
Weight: 45 kg
